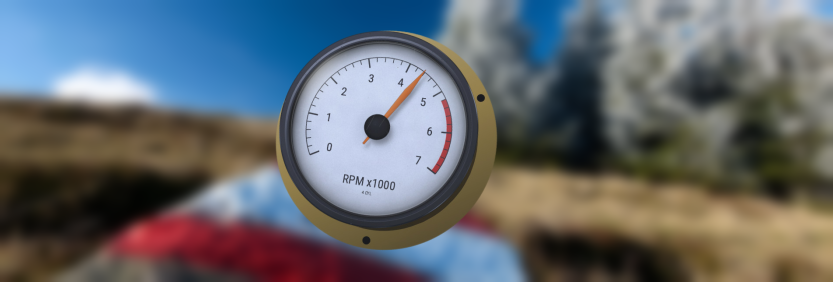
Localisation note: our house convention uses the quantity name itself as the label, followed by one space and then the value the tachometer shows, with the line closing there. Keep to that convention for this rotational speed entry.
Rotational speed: 4400 rpm
